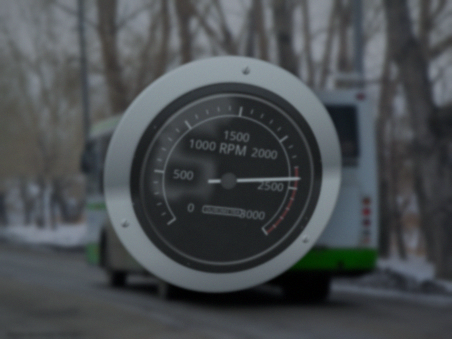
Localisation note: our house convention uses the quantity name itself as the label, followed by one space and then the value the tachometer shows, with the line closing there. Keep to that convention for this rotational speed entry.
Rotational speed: 2400 rpm
